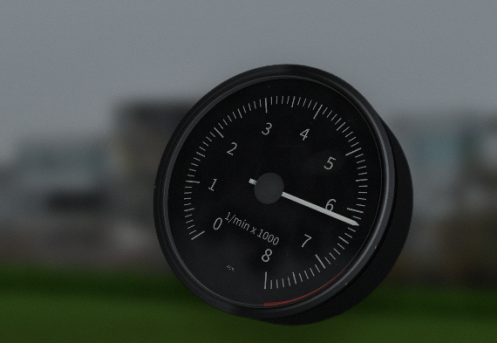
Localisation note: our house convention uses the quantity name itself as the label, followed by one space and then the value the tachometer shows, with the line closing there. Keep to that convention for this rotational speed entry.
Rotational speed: 6200 rpm
